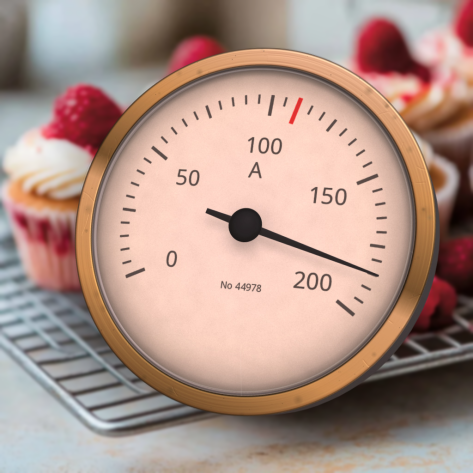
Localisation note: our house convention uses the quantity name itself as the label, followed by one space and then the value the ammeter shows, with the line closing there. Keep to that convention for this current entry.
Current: 185 A
